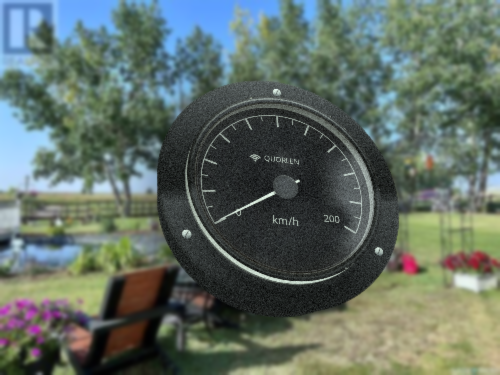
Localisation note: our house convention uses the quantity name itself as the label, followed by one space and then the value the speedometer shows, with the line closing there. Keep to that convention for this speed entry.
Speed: 0 km/h
